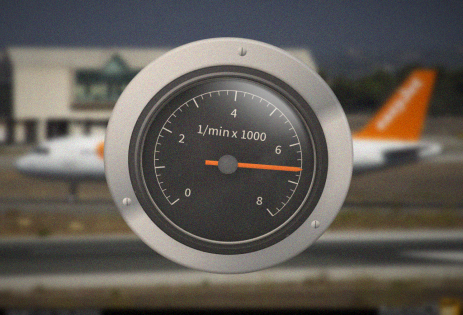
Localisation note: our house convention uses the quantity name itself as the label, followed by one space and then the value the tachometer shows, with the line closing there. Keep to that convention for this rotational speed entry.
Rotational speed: 6600 rpm
